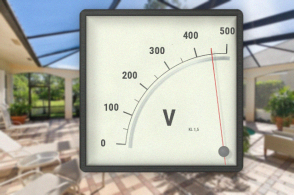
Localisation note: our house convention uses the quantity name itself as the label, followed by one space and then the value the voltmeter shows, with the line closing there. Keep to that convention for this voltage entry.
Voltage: 450 V
